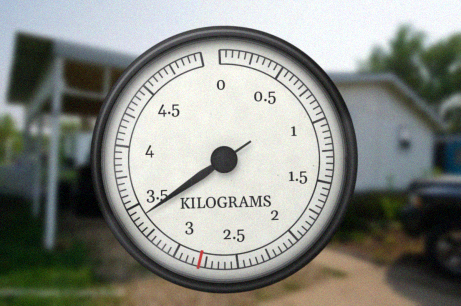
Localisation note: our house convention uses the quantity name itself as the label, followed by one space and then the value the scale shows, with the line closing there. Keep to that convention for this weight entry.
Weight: 3.4 kg
